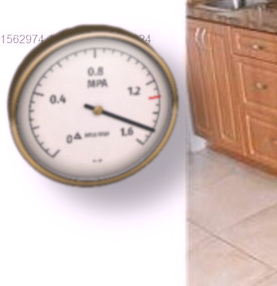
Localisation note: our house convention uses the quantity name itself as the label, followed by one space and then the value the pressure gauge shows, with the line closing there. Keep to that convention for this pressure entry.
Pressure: 1.5 MPa
